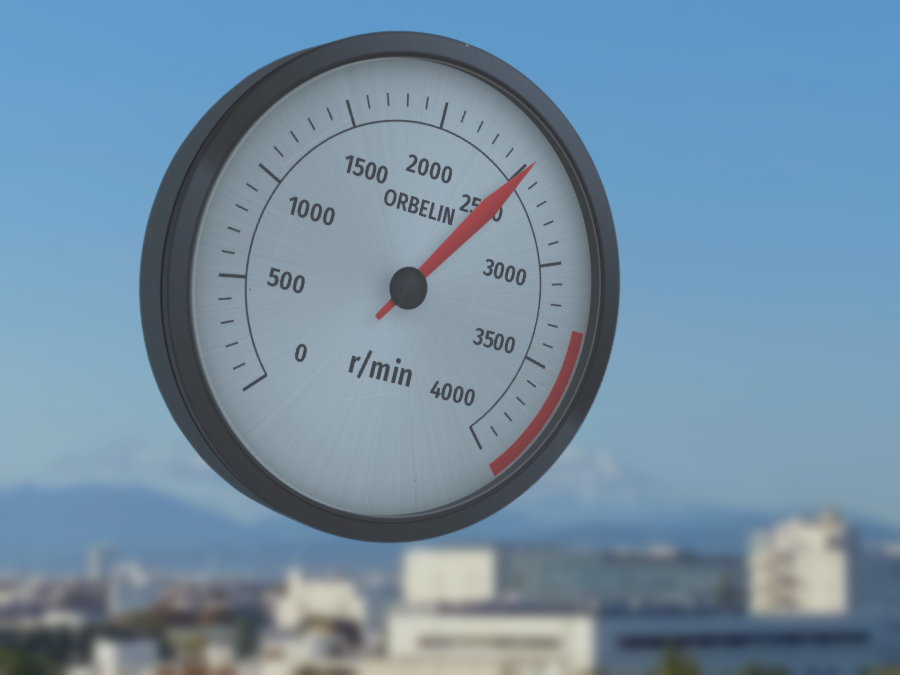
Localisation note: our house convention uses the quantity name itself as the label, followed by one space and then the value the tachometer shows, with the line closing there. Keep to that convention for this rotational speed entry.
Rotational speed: 2500 rpm
